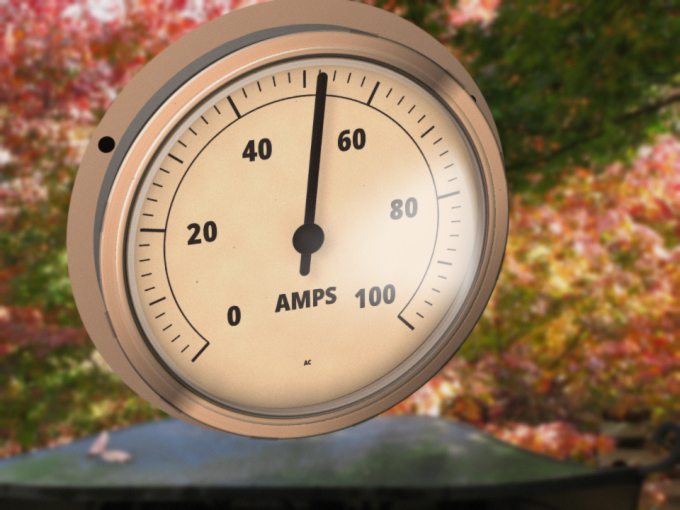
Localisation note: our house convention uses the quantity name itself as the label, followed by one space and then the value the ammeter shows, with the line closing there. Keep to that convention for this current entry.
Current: 52 A
